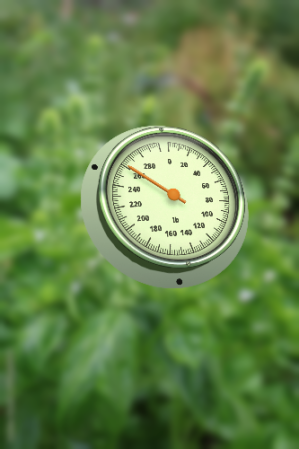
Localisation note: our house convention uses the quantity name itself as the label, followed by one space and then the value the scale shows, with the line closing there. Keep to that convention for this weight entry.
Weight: 260 lb
